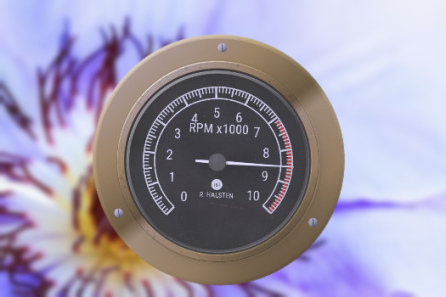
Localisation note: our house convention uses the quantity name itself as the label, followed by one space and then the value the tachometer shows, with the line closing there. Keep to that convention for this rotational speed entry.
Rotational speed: 8500 rpm
